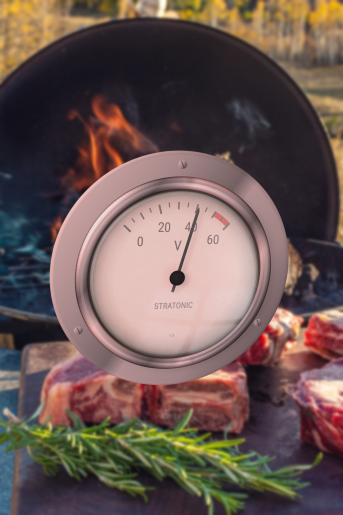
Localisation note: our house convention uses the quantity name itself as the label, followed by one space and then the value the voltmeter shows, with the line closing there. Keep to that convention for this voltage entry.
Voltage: 40 V
